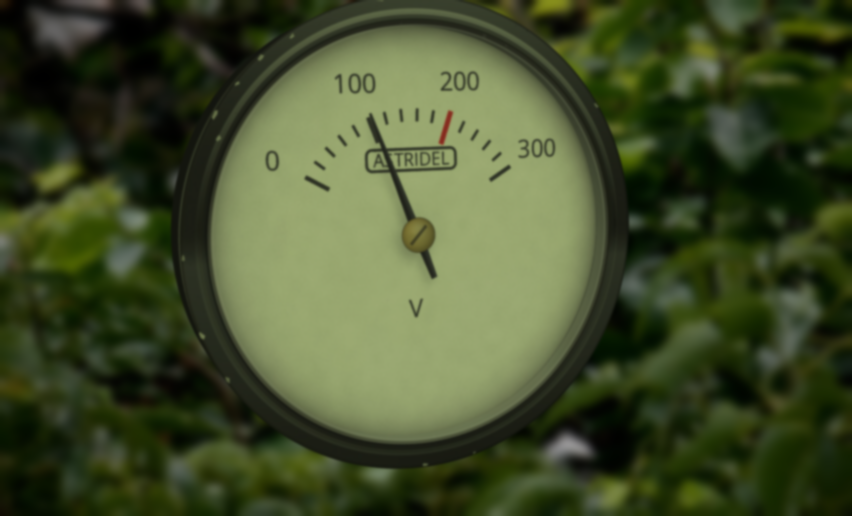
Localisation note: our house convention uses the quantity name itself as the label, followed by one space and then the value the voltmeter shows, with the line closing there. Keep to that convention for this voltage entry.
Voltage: 100 V
